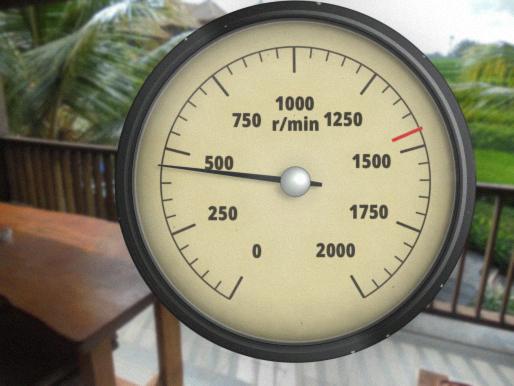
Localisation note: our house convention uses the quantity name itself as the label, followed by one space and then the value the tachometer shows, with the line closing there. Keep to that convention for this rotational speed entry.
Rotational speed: 450 rpm
